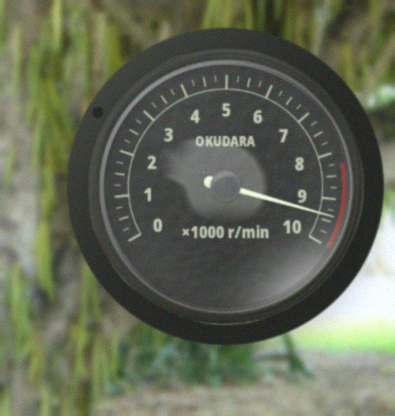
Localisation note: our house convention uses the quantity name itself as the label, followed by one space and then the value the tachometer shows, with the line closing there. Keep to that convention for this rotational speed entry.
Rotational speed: 9375 rpm
